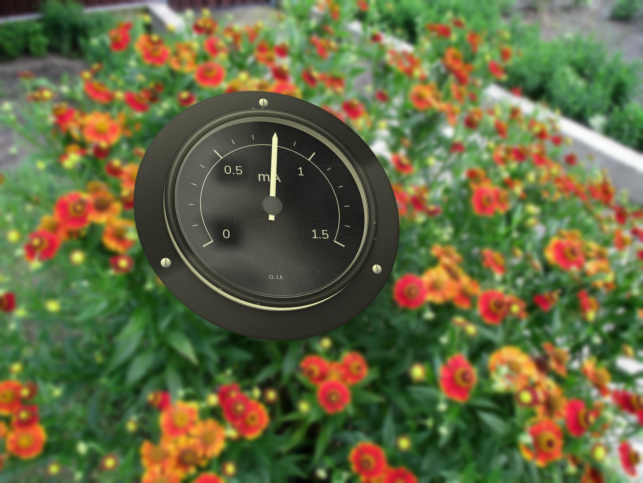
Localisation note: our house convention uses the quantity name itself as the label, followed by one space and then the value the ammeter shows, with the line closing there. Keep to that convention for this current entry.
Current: 0.8 mA
